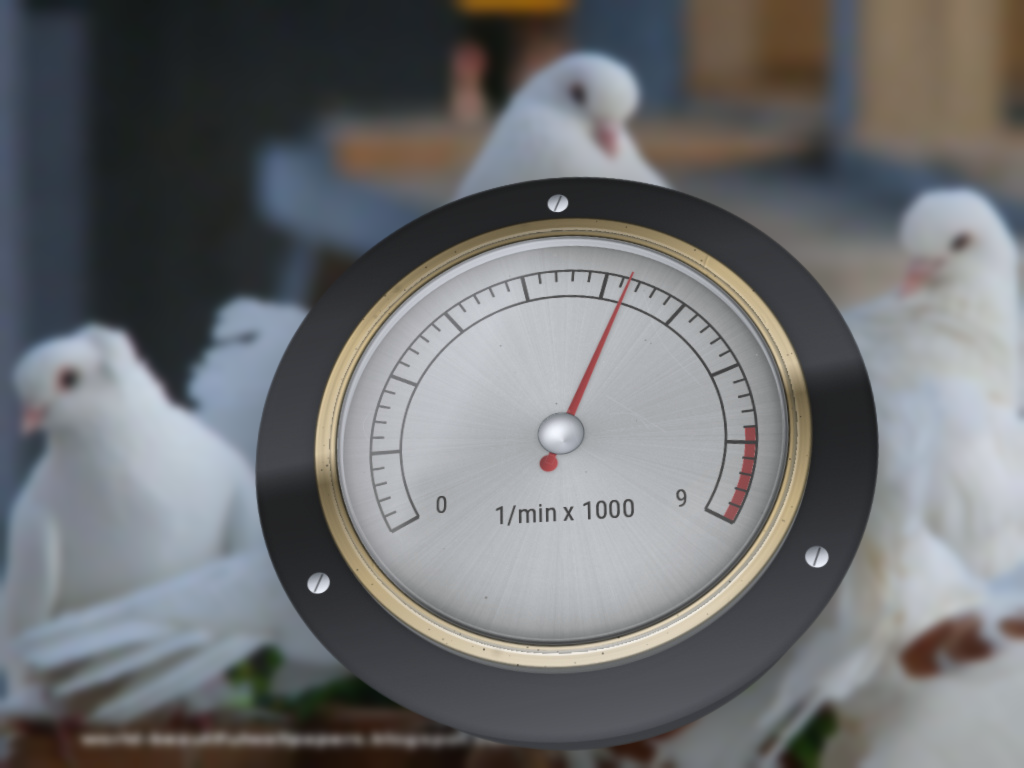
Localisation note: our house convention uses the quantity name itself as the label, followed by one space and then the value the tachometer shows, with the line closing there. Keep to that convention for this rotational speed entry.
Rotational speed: 5300 rpm
